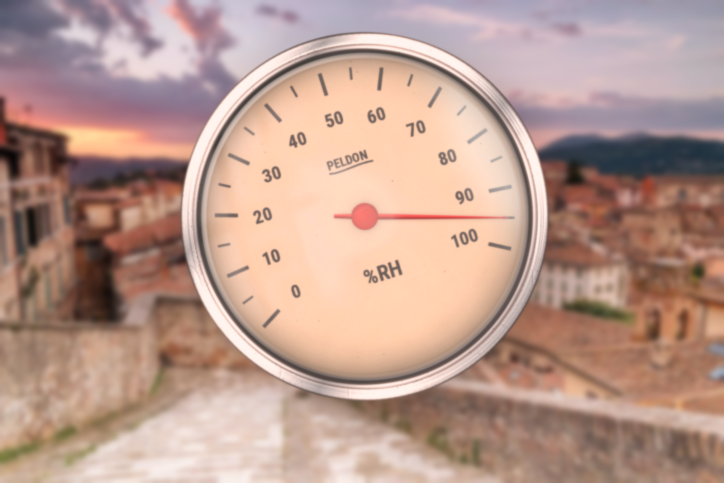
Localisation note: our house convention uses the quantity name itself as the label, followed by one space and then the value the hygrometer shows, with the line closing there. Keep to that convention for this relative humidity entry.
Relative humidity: 95 %
